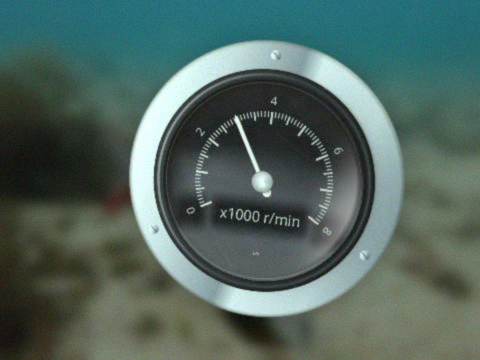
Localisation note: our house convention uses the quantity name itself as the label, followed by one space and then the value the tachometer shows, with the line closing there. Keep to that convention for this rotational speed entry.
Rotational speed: 3000 rpm
